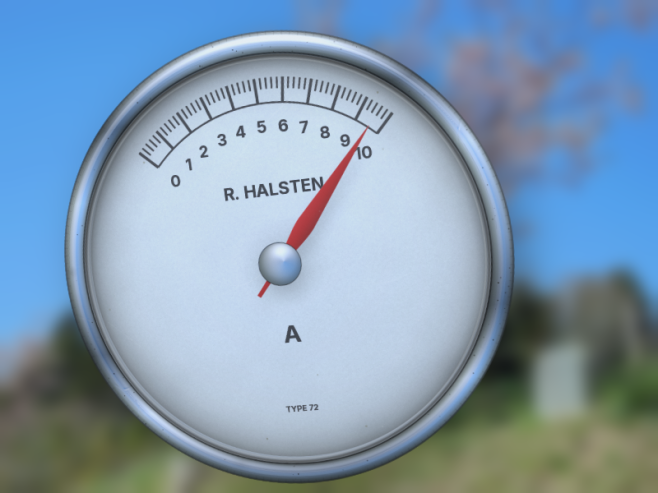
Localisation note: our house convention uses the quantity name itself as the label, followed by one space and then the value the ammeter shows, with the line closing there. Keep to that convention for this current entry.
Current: 9.6 A
